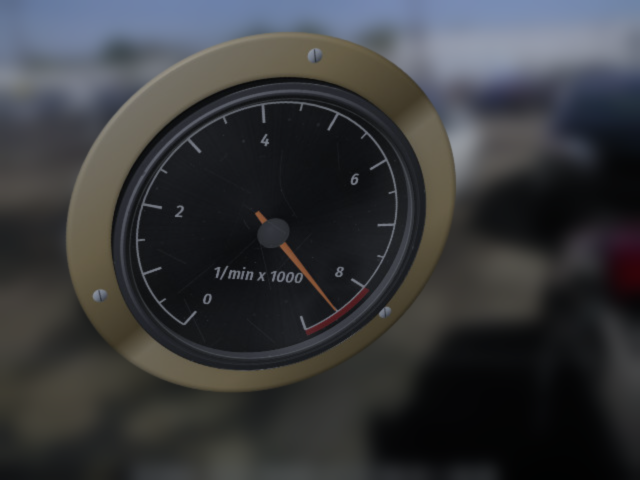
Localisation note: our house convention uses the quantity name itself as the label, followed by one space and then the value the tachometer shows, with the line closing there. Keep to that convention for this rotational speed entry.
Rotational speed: 8500 rpm
